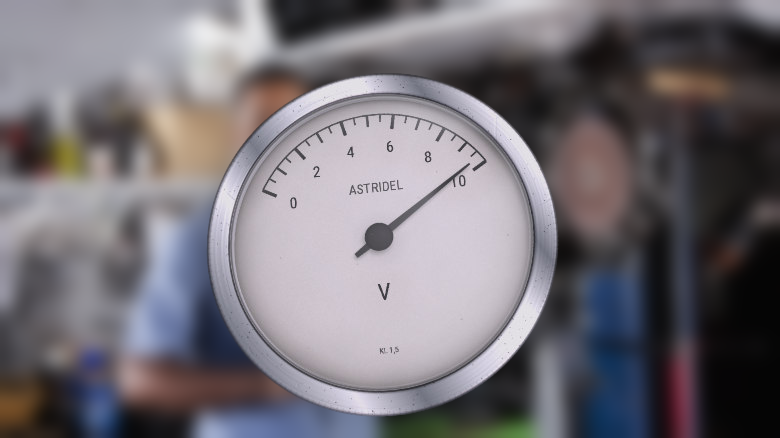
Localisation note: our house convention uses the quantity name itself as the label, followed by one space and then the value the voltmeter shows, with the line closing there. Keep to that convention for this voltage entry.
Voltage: 9.75 V
